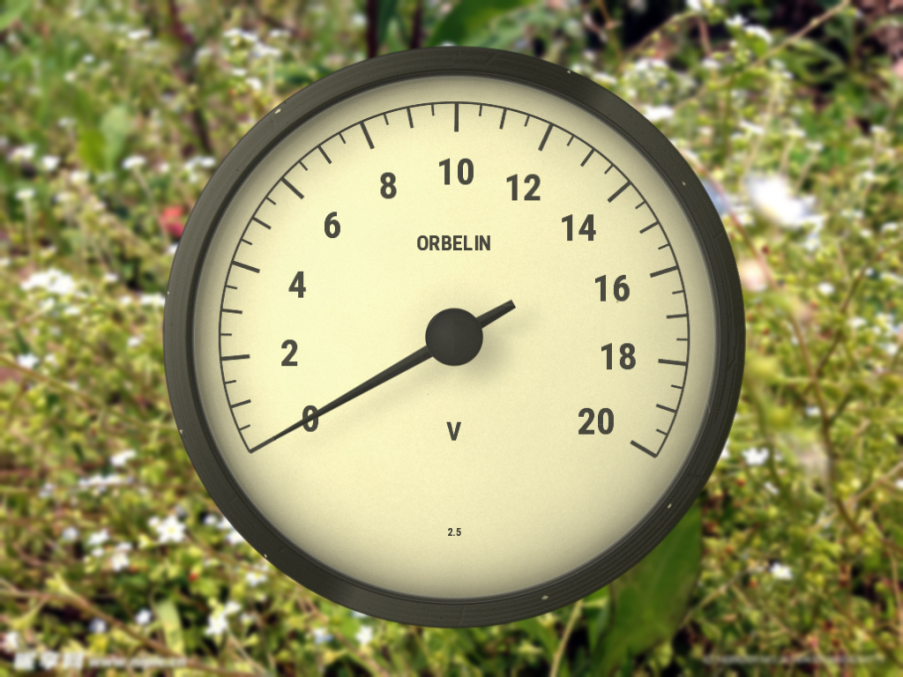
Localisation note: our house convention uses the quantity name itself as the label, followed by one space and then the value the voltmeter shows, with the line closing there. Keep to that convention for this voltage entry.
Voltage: 0 V
